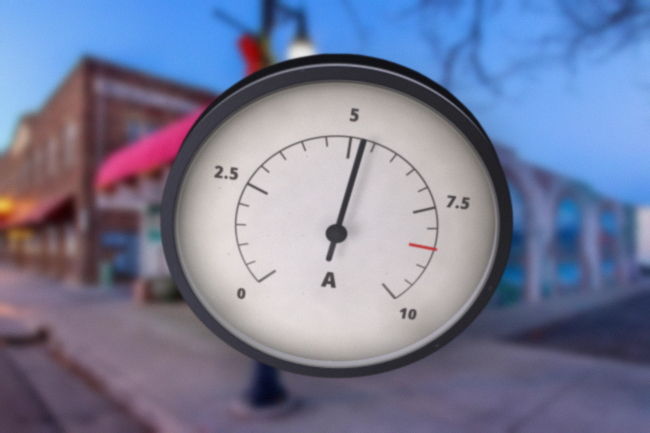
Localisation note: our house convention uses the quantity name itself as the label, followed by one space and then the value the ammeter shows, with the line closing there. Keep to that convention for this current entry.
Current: 5.25 A
